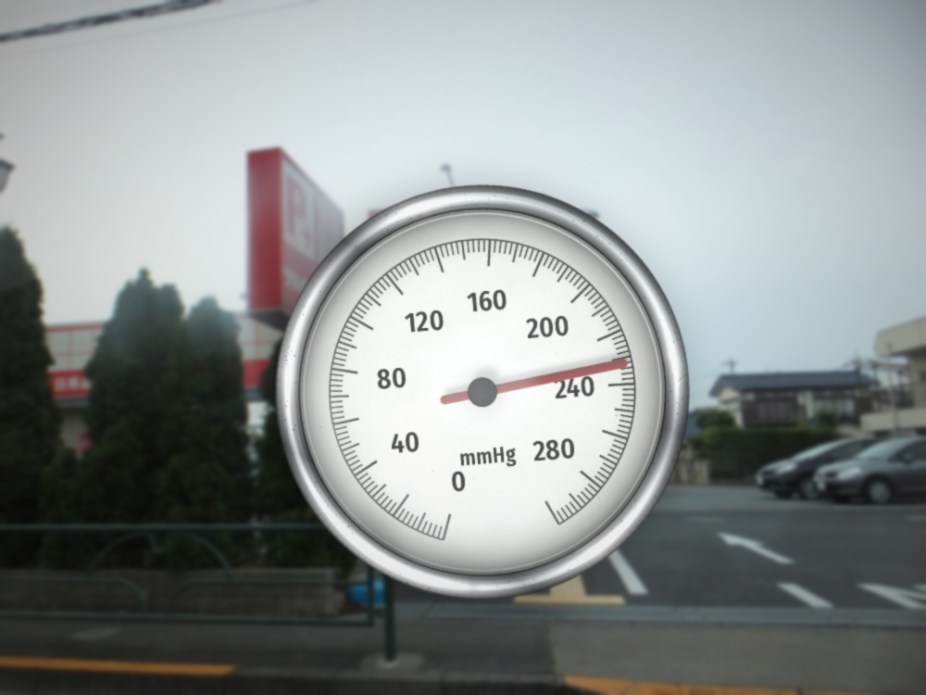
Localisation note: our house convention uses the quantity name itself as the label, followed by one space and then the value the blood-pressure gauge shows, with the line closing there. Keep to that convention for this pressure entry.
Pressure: 232 mmHg
